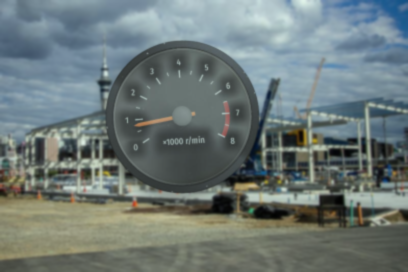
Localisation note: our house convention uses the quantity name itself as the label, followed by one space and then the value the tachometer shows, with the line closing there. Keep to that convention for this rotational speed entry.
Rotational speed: 750 rpm
